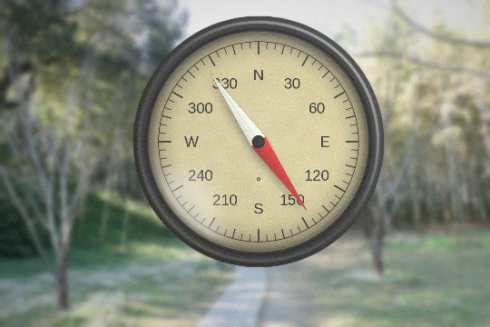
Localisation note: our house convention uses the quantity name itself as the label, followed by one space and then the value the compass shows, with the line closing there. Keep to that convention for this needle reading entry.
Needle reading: 145 °
